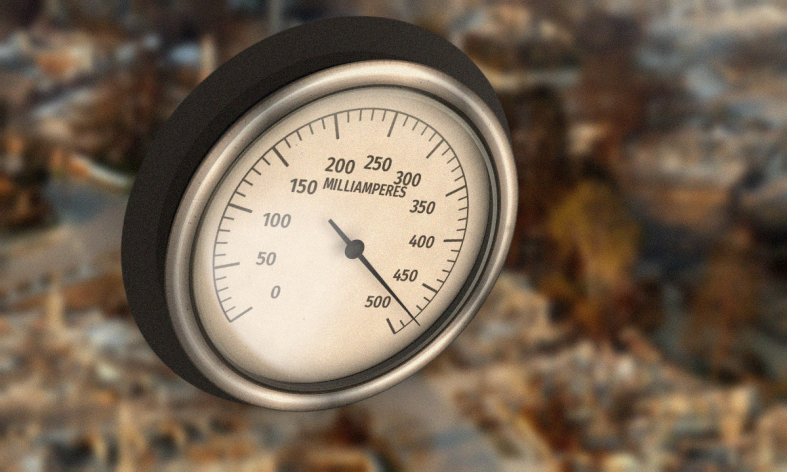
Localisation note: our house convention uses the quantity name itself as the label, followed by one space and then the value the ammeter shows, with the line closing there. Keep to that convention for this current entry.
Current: 480 mA
